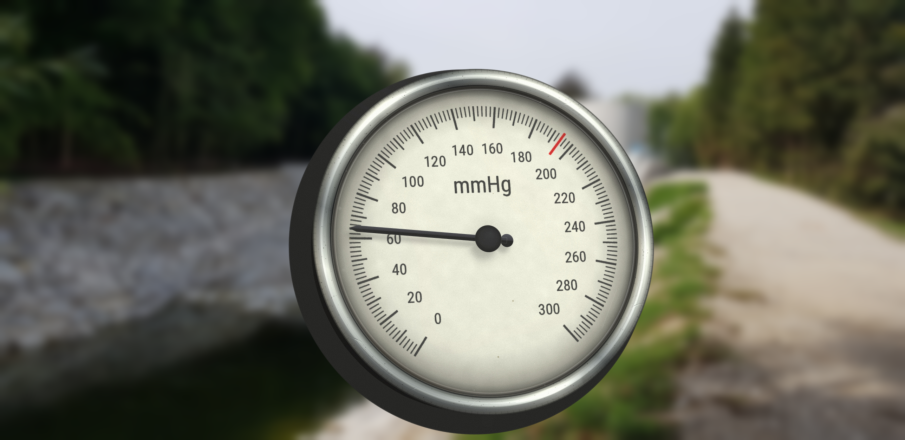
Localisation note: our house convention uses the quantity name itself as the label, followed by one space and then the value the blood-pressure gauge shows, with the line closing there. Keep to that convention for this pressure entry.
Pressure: 64 mmHg
